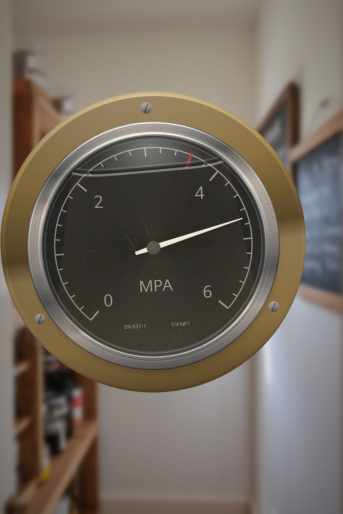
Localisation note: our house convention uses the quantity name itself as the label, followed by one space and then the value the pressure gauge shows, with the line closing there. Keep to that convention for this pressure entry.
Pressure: 4.7 MPa
